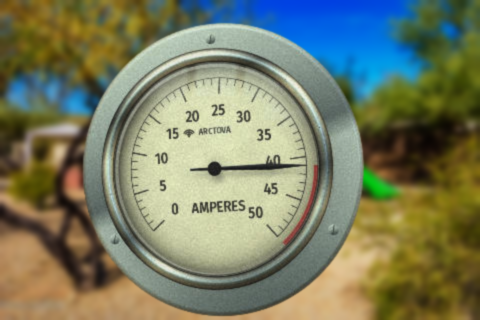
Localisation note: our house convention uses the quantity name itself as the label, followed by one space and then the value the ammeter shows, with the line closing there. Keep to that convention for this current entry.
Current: 41 A
